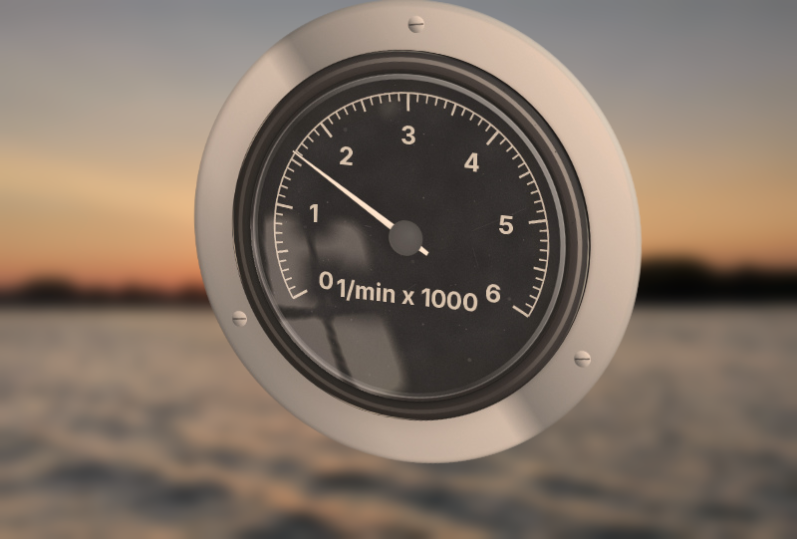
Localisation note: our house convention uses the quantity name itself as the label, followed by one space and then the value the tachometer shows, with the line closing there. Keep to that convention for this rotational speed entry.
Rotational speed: 1600 rpm
